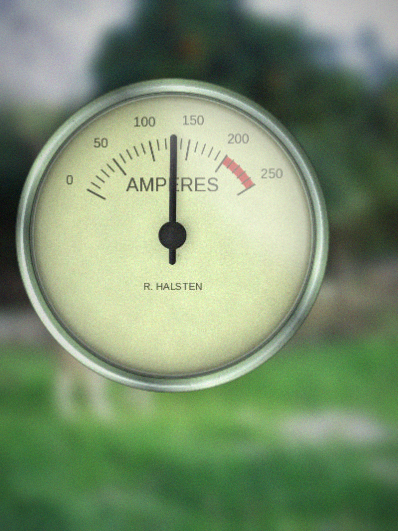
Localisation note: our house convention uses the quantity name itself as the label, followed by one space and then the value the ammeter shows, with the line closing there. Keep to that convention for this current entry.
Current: 130 A
